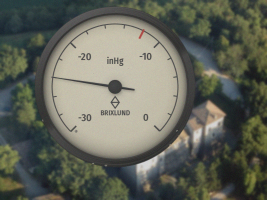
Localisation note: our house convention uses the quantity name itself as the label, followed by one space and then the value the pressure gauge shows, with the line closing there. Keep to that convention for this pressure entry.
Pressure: -24 inHg
